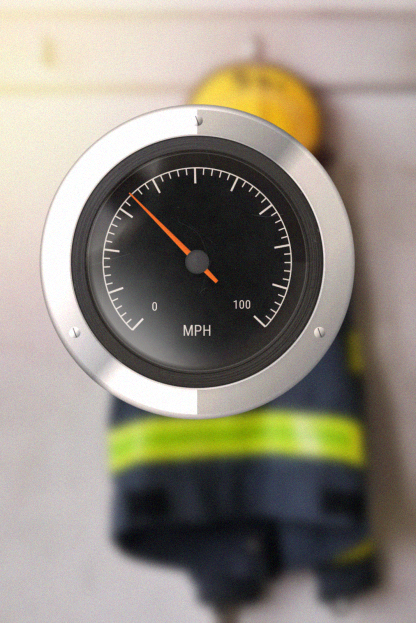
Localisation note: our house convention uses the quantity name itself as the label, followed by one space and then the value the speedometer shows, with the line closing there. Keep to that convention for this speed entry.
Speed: 34 mph
